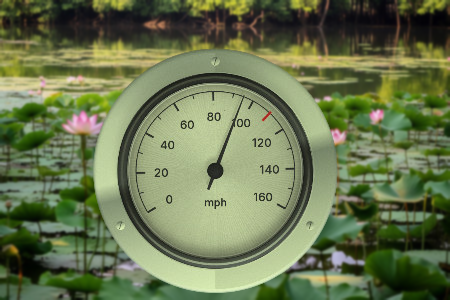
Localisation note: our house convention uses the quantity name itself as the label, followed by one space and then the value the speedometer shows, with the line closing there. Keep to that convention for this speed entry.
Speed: 95 mph
